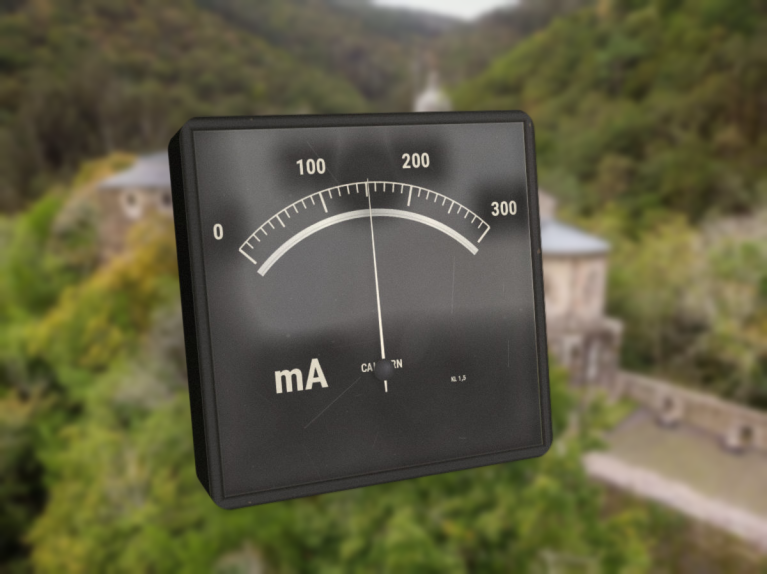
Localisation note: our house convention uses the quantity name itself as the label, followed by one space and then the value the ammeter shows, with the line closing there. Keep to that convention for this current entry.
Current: 150 mA
